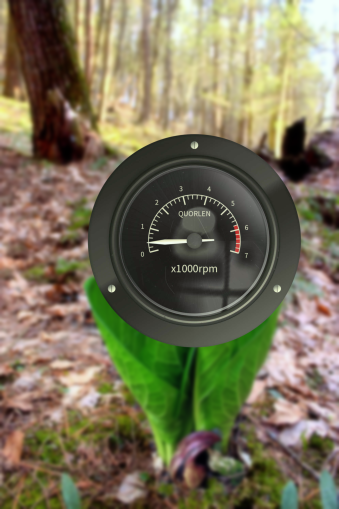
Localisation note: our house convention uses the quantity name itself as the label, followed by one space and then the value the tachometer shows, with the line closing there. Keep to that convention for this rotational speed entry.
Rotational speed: 400 rpm
